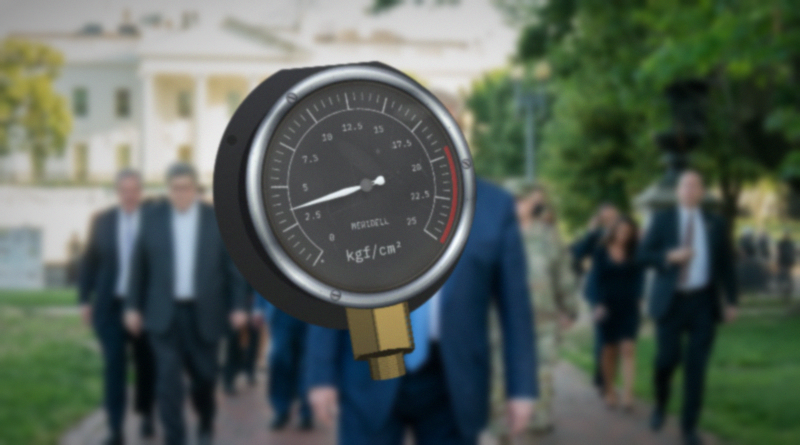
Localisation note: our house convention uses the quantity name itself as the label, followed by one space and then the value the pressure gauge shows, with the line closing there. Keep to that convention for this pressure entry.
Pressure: 3.5 kg/cm²
